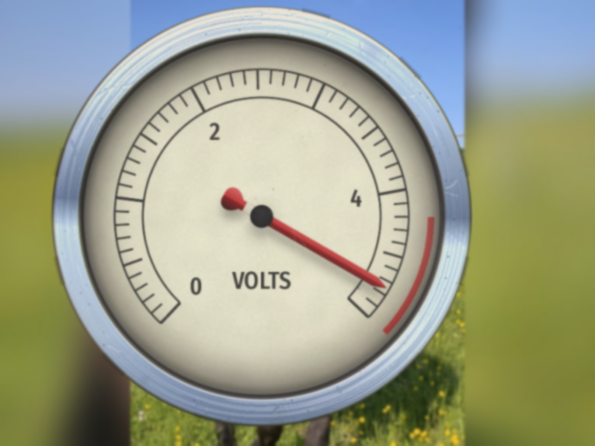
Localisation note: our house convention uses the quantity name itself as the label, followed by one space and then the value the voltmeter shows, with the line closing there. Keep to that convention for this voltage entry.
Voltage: 4.75 V
